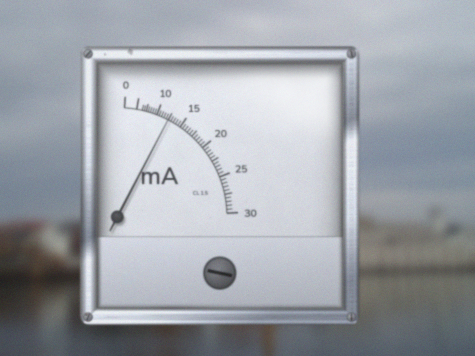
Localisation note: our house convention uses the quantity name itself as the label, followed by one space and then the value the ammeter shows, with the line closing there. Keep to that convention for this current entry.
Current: 12.5 mA
